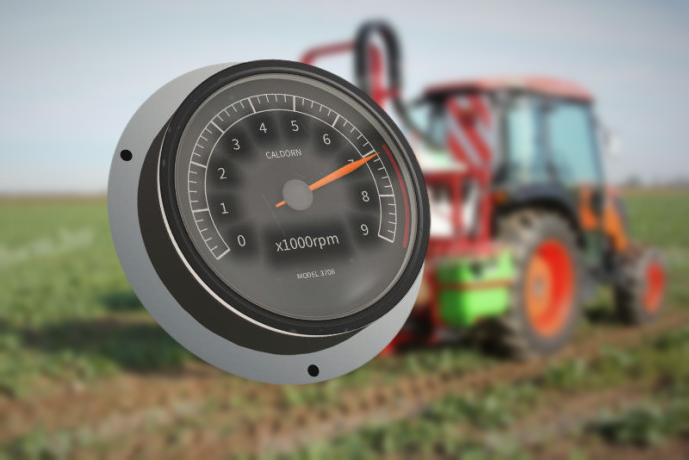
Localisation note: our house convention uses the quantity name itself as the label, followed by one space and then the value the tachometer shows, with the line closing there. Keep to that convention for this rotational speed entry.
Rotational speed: 7100 rpm
